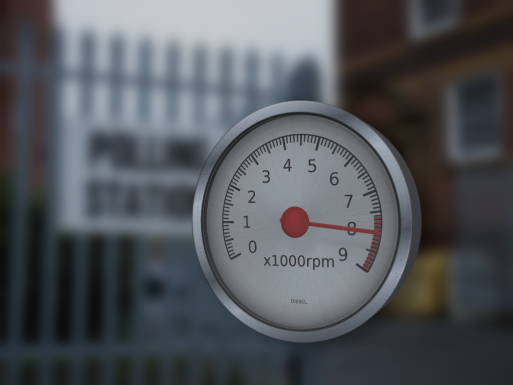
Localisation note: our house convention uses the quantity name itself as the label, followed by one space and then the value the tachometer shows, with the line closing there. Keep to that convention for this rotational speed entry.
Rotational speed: 8000 rpm
